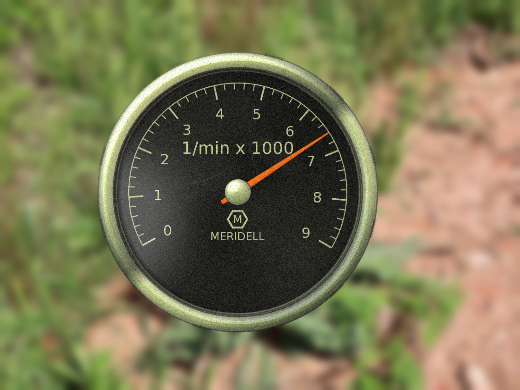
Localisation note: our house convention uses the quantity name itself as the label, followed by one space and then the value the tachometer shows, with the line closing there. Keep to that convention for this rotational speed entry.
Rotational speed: 6600 rpm
